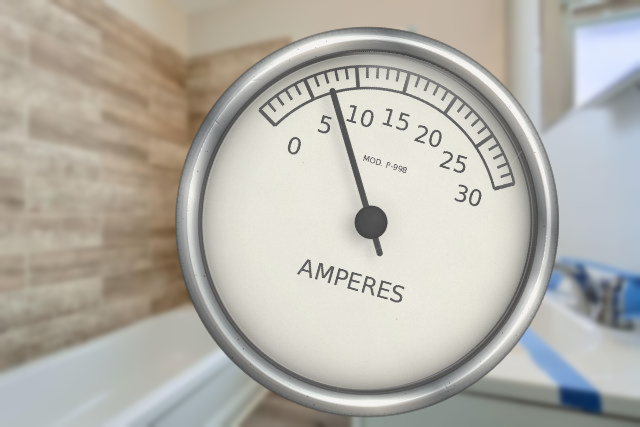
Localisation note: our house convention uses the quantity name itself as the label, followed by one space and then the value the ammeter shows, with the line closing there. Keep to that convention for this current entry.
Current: 7 A
